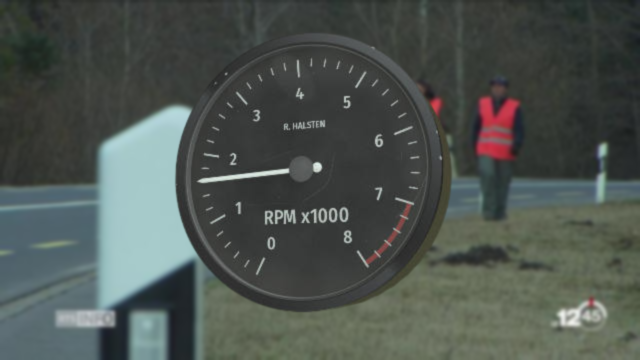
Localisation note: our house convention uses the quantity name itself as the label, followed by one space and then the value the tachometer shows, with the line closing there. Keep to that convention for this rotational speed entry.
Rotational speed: 1600 rpm
